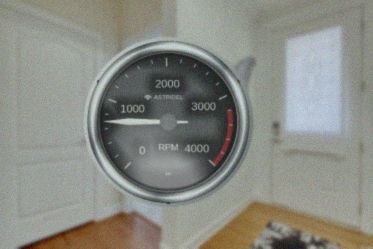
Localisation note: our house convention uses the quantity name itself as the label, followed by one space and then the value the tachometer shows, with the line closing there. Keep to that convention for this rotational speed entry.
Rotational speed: 700 rpm
